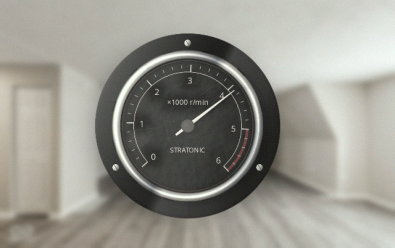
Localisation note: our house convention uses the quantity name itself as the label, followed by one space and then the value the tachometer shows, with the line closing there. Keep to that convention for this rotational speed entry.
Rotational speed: 4100 rpm
